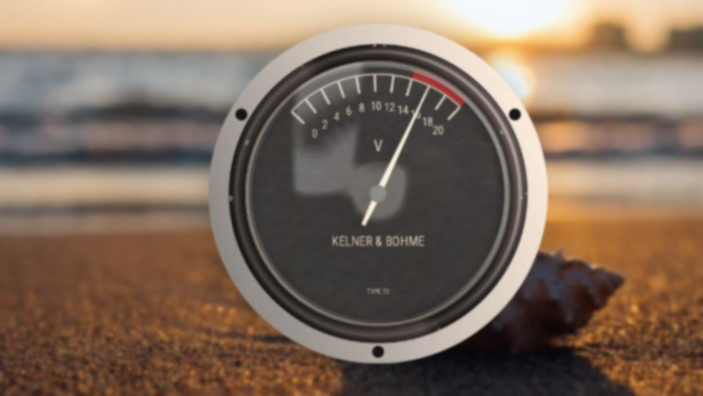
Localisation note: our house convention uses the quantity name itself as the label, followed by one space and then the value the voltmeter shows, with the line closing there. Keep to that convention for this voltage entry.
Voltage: 16 V
